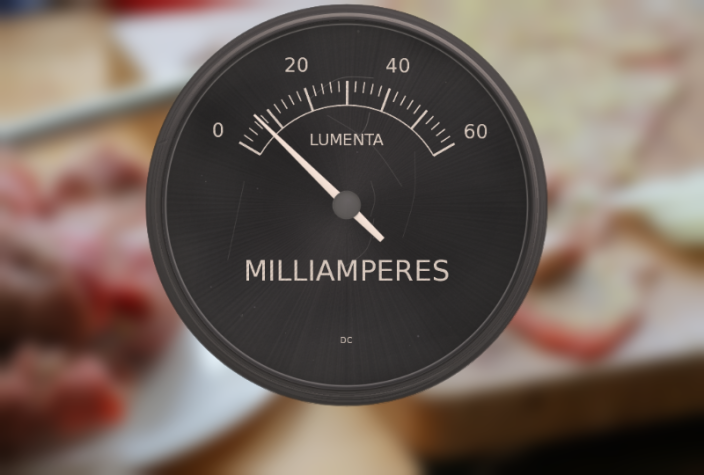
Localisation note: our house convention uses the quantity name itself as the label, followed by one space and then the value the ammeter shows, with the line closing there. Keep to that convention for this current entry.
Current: 7 mA
